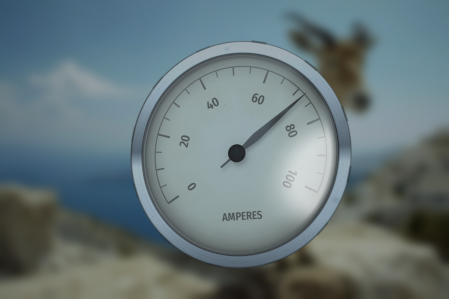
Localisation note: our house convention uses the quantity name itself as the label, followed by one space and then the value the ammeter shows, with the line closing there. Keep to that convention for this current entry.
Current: 72.5 A
